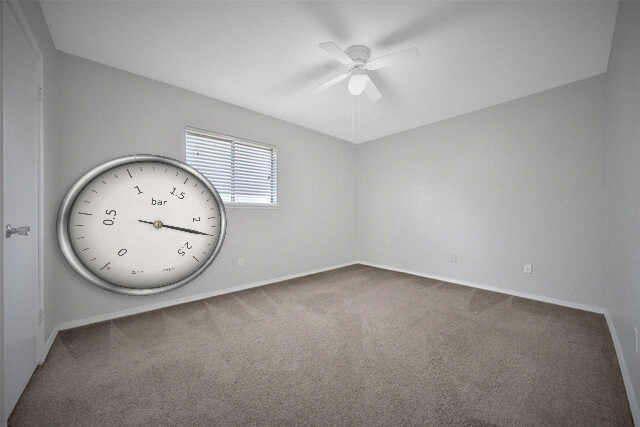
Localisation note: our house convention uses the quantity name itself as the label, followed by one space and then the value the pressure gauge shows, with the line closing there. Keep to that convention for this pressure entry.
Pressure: 2.2 bar
